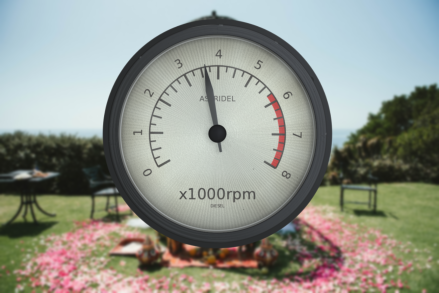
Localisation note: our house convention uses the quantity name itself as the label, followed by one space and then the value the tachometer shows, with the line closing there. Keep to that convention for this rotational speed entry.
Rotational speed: 3625 rpm
